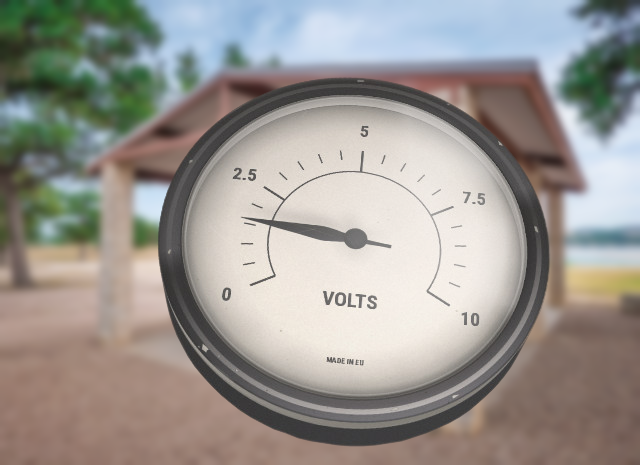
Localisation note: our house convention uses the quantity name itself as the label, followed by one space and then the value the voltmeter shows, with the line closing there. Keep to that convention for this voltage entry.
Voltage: 1.5 V
